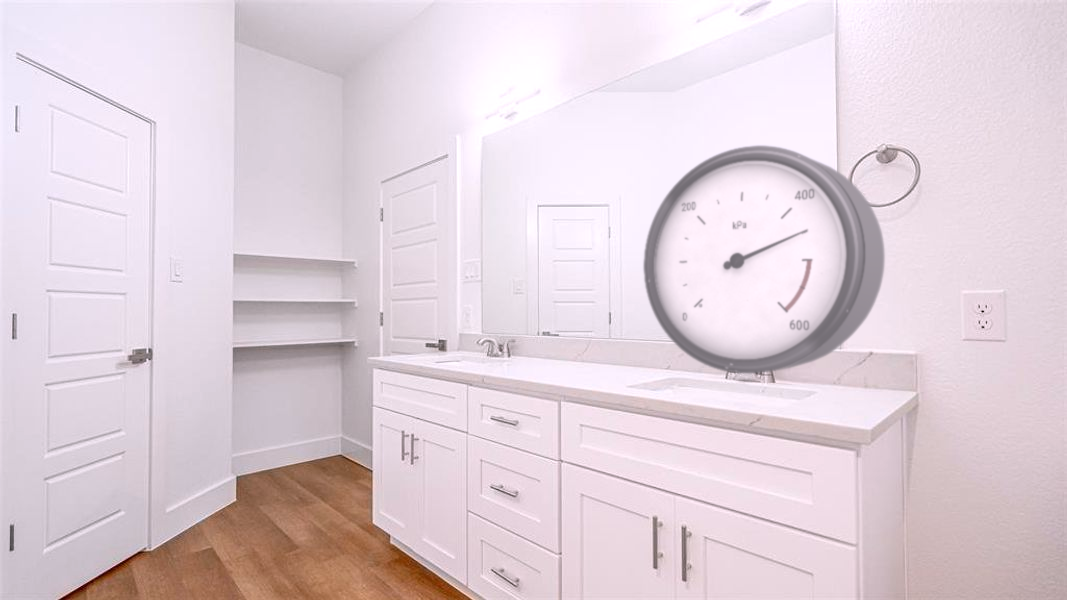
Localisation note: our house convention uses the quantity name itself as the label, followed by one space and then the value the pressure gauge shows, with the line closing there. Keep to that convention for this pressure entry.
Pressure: 450 kPa
